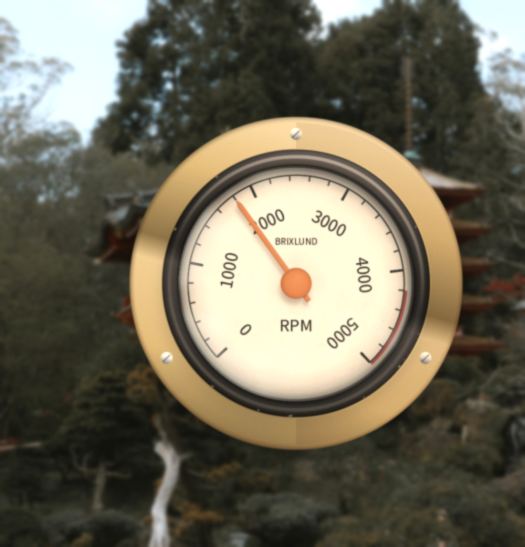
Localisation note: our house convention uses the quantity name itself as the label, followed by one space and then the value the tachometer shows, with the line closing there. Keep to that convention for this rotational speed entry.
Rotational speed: 1800 rpm
